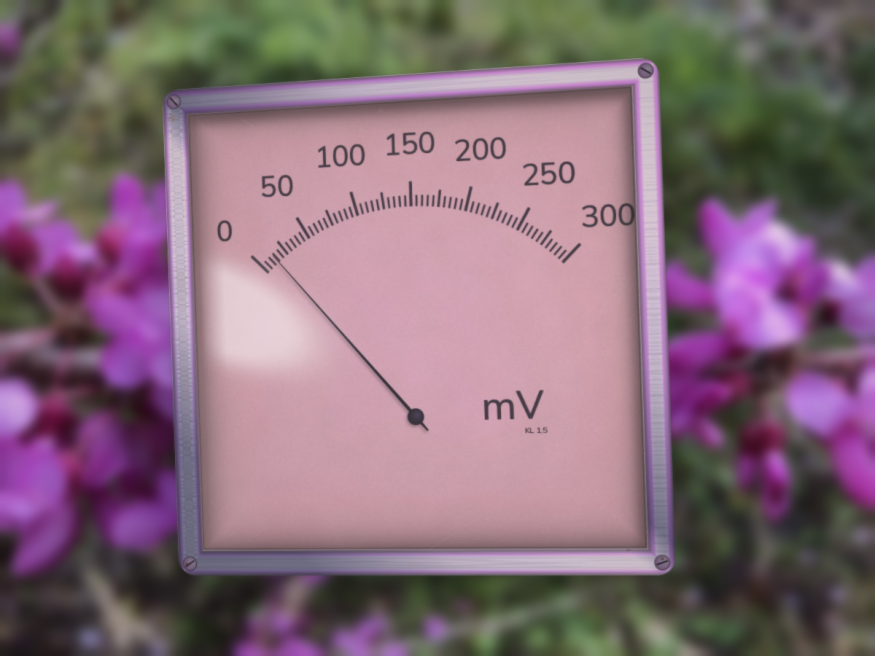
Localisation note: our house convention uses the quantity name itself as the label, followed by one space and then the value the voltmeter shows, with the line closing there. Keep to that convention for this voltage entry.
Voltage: 15 mV
